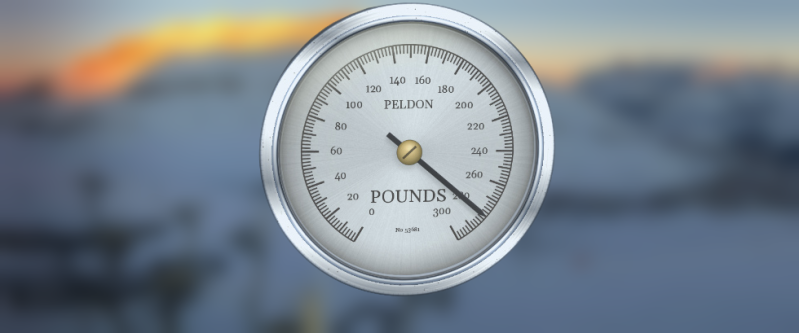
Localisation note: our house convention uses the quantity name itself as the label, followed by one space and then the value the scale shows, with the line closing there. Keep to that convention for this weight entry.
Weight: 280 lb
